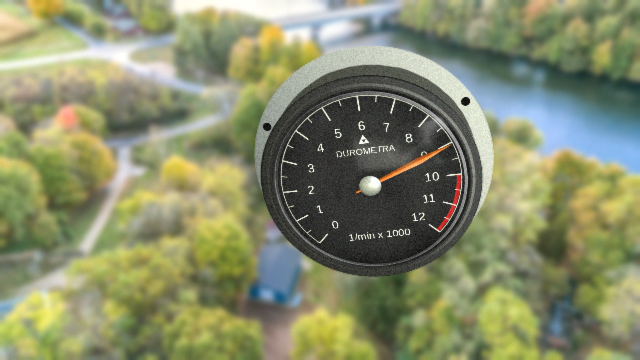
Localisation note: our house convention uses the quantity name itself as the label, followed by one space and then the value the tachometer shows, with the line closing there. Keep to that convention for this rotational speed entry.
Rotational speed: 9000 rpm
